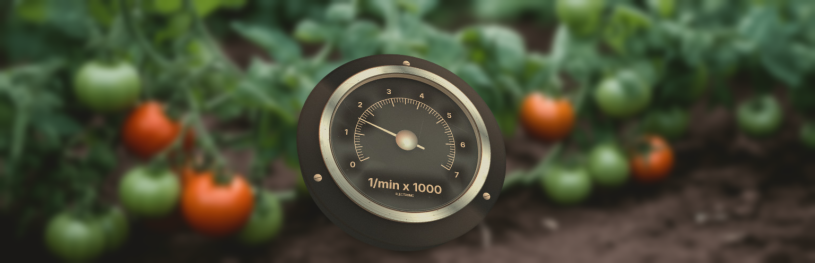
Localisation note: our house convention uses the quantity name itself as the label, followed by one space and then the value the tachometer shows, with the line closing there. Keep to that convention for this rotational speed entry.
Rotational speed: 1500 rpm
